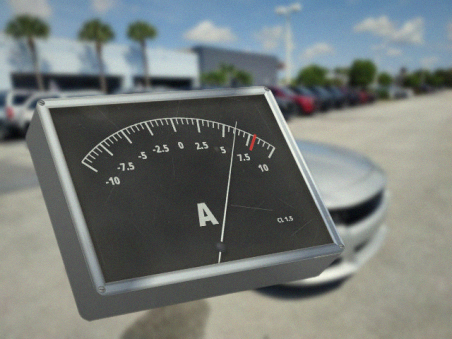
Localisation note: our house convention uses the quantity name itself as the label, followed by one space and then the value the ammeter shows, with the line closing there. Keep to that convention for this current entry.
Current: 6 A
